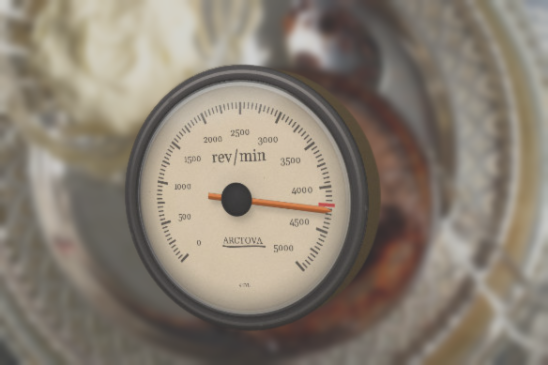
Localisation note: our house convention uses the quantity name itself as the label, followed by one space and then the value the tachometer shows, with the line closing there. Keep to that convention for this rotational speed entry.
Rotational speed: 4250 rpm
